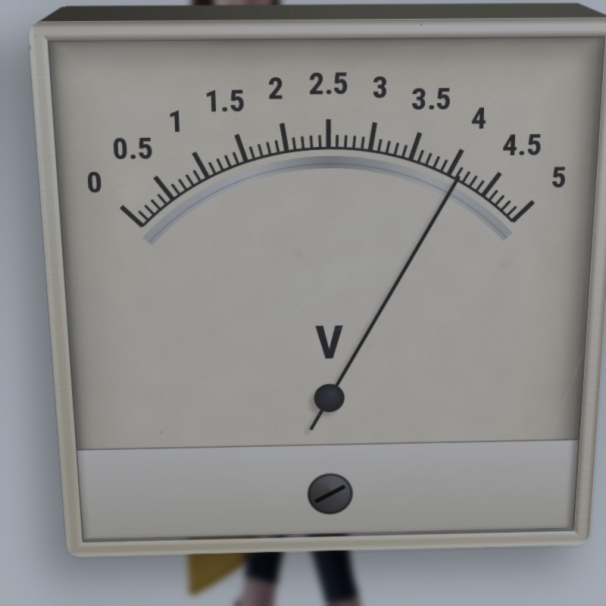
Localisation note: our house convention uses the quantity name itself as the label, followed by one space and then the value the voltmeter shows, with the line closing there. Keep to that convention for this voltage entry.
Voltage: 4.1 V
